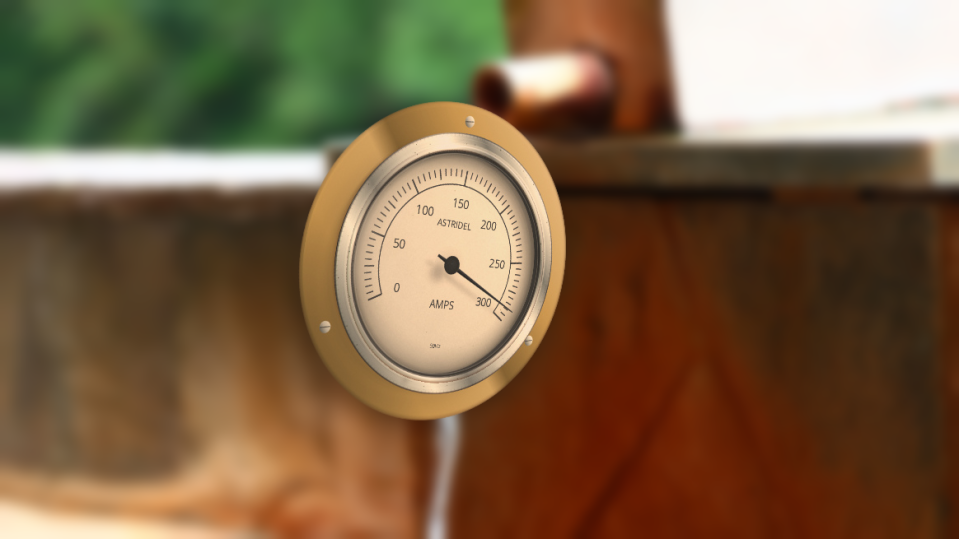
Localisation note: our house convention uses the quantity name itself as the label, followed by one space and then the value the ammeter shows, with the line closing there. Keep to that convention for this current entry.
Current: 290 A
